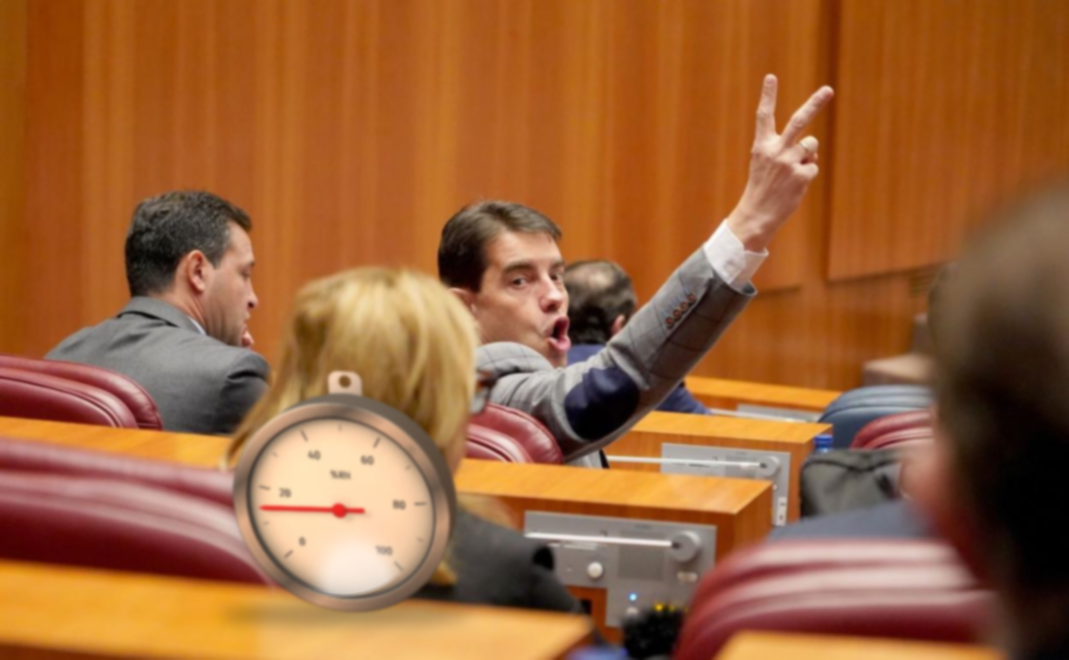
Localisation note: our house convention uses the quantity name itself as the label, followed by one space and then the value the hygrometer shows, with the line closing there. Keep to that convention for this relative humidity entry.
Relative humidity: 15 %
